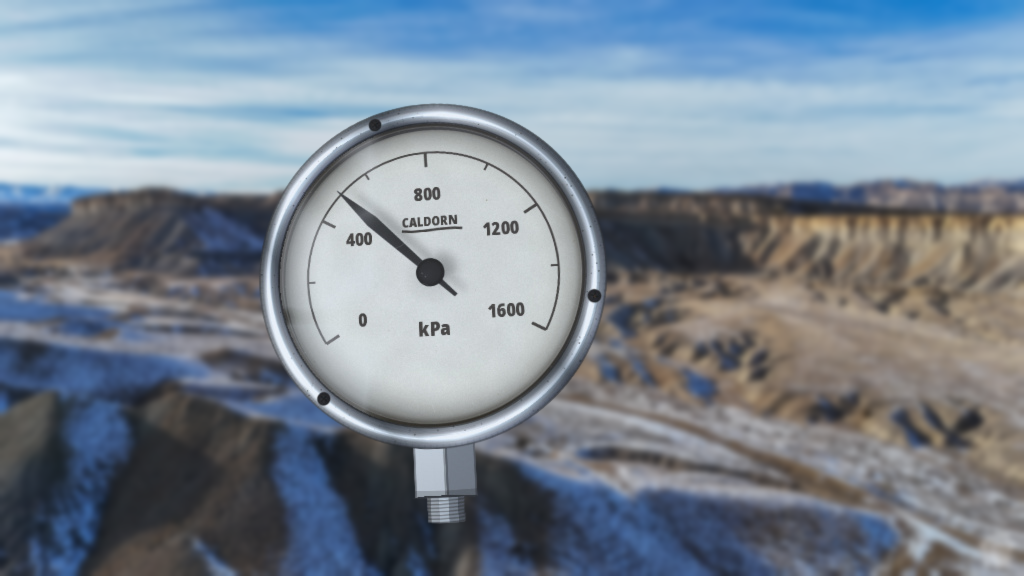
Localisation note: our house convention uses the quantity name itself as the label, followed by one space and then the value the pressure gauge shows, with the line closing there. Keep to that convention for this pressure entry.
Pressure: 500 kPa
